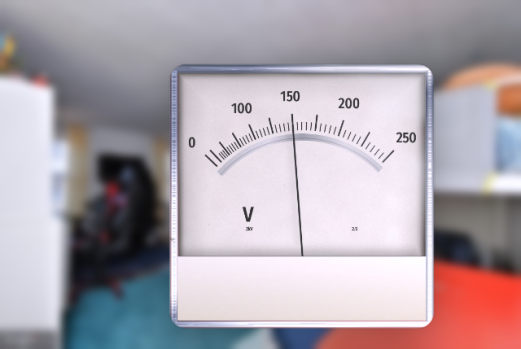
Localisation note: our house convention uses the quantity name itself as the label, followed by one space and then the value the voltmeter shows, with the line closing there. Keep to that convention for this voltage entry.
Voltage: 150 V
